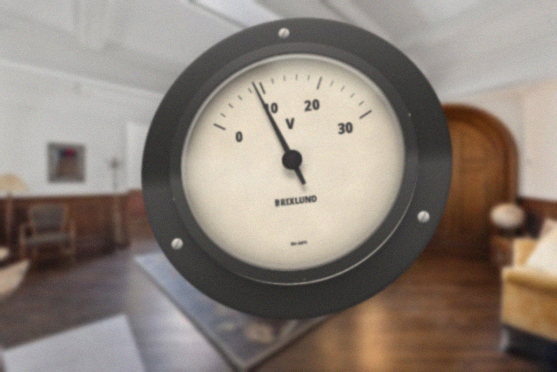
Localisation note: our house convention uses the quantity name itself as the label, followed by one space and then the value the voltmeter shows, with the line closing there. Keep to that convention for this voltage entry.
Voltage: 9 V
